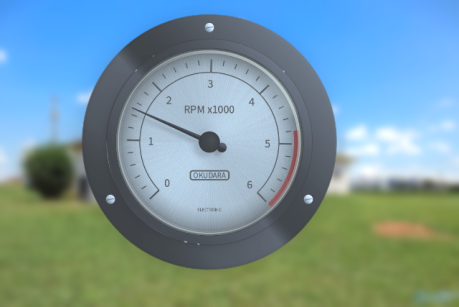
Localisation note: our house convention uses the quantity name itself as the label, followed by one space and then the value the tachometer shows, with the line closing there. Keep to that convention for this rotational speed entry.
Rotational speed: 1500 rpm
